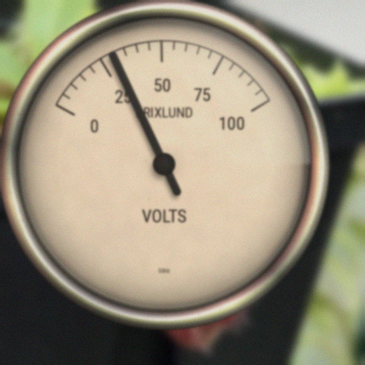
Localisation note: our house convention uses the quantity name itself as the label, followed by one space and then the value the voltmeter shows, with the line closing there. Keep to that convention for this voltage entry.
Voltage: 30 V
